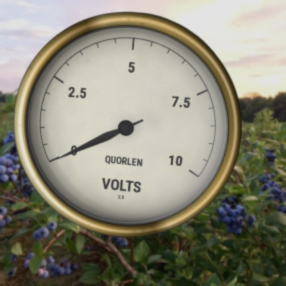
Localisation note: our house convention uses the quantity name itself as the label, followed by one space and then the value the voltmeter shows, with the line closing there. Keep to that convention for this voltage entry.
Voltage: 0 V
